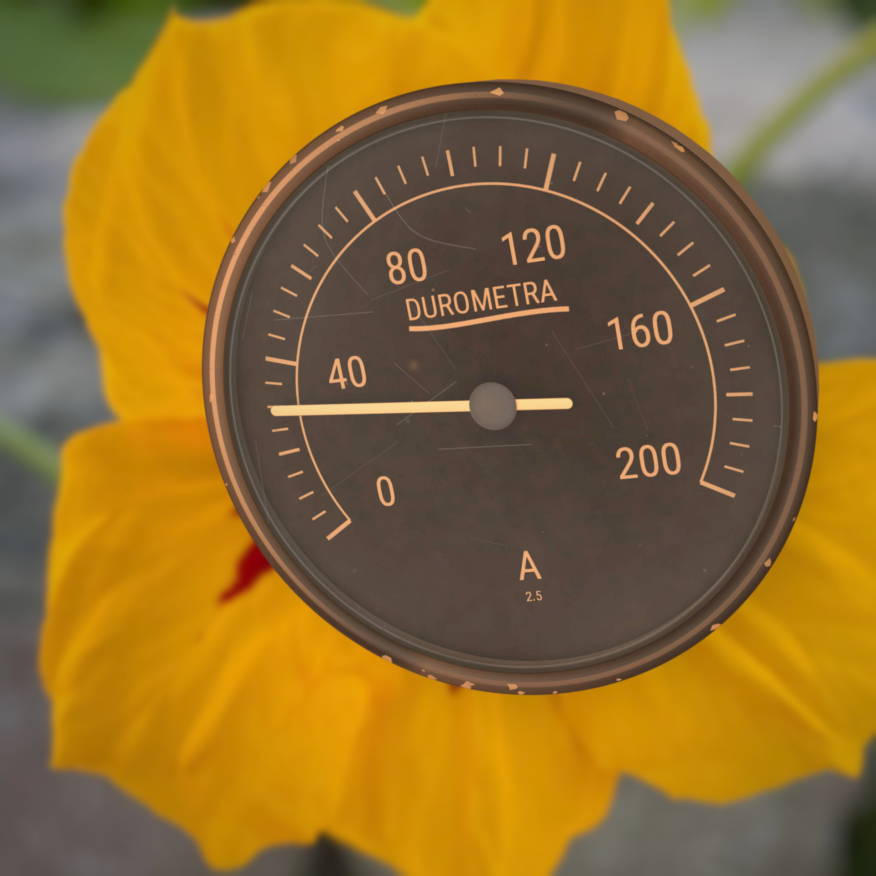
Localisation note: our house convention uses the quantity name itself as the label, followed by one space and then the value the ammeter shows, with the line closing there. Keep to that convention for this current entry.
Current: 30 A
